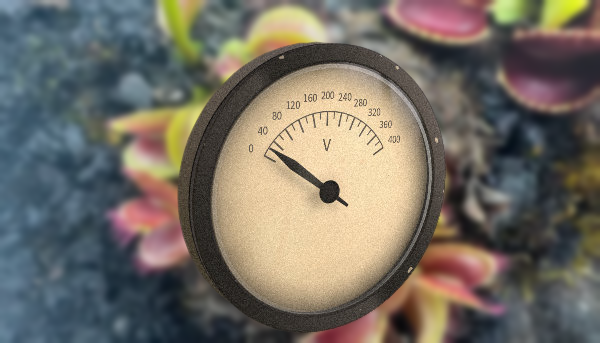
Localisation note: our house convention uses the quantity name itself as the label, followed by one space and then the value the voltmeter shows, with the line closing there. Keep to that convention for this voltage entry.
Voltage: 20 V
